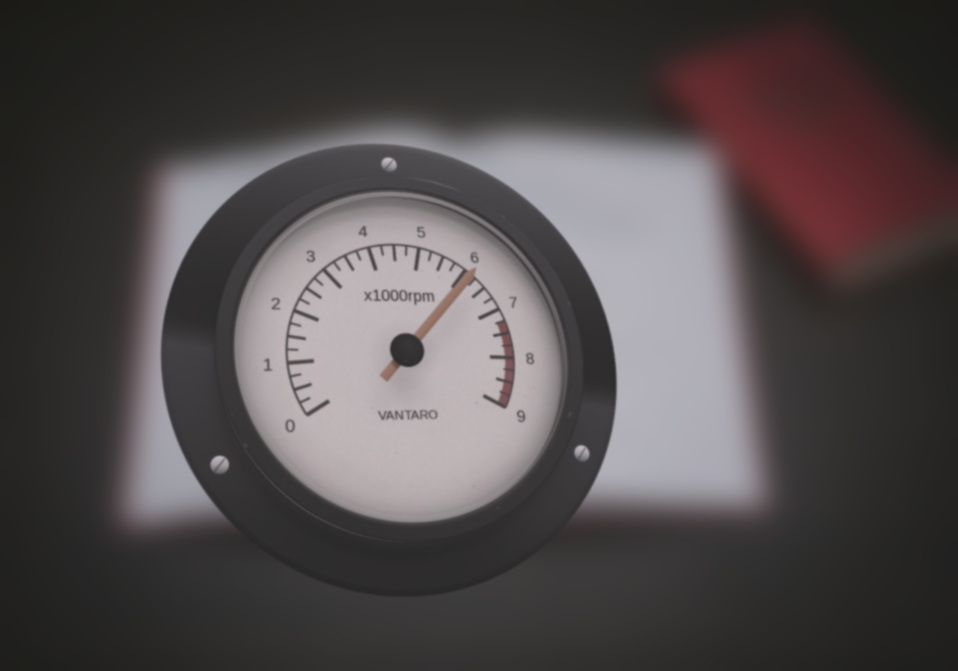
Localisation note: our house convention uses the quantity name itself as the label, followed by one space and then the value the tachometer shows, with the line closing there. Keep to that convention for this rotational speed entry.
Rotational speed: 6125 rpm
